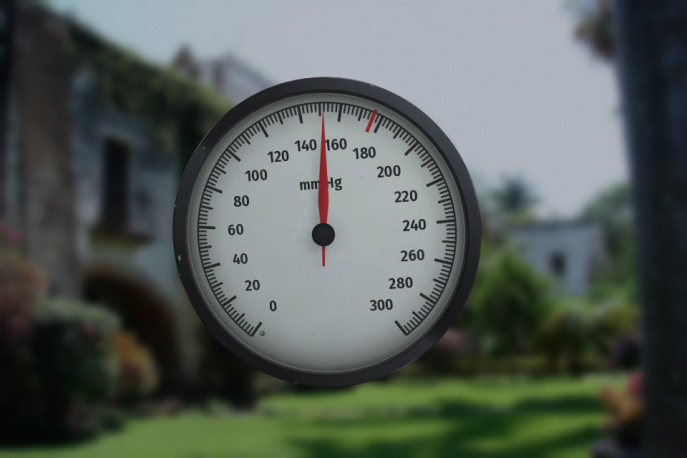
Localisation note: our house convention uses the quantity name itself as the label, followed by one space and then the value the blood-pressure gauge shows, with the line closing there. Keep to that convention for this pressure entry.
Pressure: 152 mmHg
